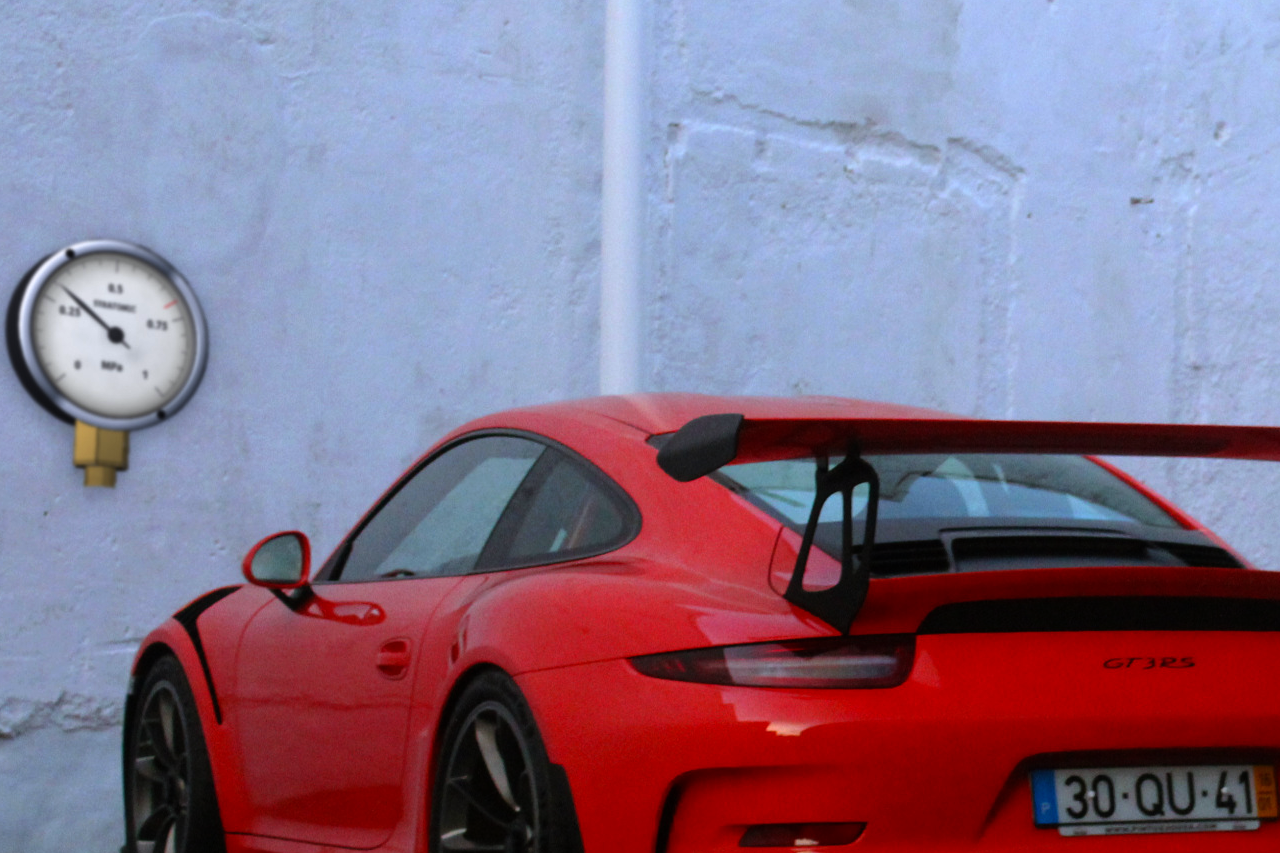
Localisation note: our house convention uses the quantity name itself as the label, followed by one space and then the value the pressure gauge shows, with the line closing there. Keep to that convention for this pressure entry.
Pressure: 0.3 MPa
